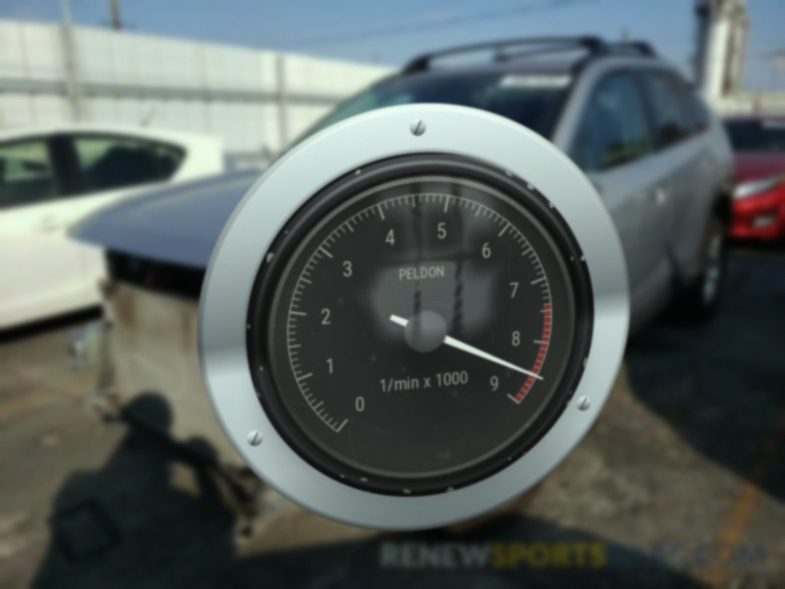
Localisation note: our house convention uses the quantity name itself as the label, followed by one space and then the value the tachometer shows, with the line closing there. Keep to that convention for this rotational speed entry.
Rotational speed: 8500 rpm
